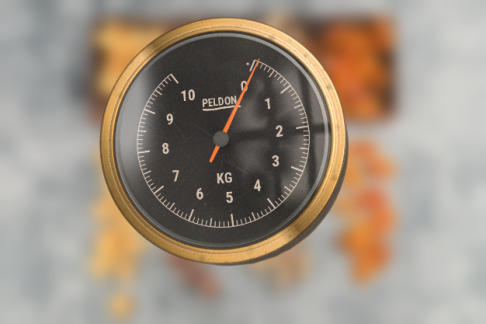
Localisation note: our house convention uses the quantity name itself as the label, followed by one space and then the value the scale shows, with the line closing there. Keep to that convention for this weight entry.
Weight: 0.1 kg
